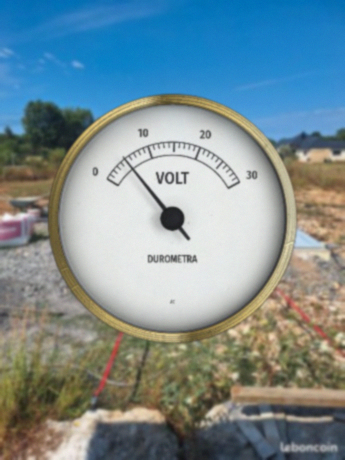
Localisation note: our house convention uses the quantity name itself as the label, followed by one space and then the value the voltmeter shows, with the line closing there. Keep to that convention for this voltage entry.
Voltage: 5 V
